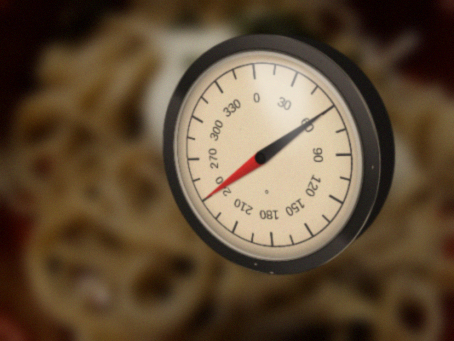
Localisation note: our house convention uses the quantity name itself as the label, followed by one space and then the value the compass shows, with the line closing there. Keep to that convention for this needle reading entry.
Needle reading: 240 °
